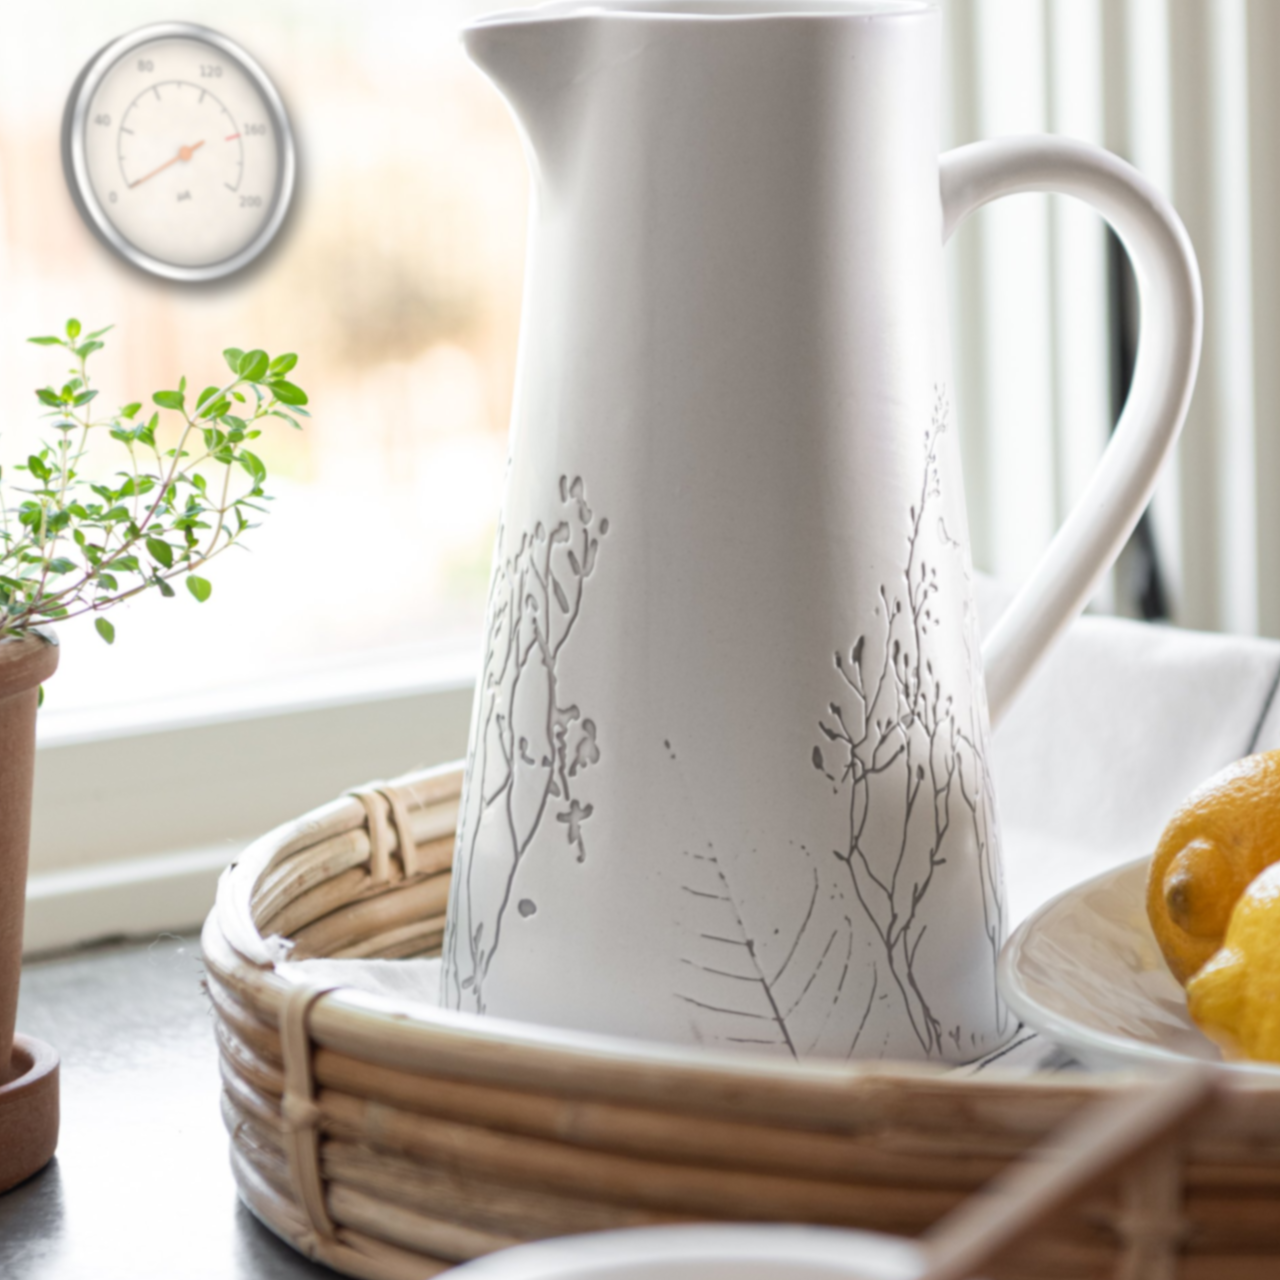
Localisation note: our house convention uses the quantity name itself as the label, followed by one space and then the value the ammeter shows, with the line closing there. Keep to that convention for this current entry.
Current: 0 µA
